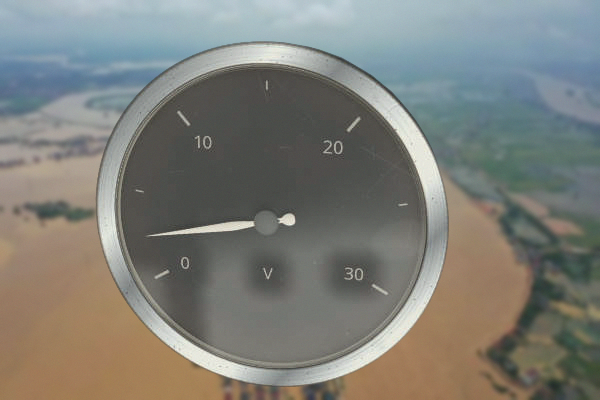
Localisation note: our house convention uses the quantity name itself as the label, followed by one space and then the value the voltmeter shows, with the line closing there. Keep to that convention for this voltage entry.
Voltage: 2.5 V
